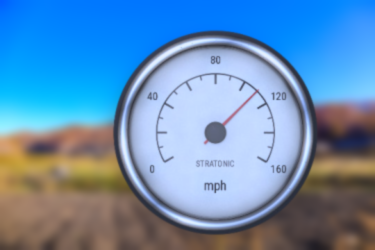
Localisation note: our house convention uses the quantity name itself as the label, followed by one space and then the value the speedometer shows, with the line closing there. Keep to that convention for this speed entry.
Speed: 110 mph
